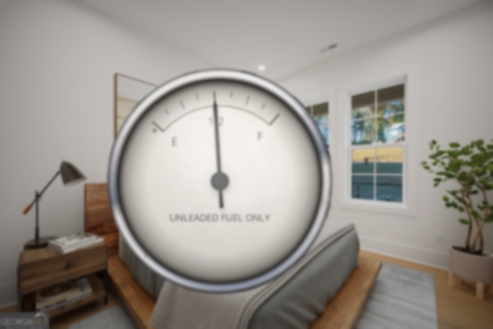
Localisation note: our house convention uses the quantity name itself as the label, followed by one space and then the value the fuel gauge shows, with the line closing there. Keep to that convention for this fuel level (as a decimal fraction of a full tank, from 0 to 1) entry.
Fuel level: 0.5
